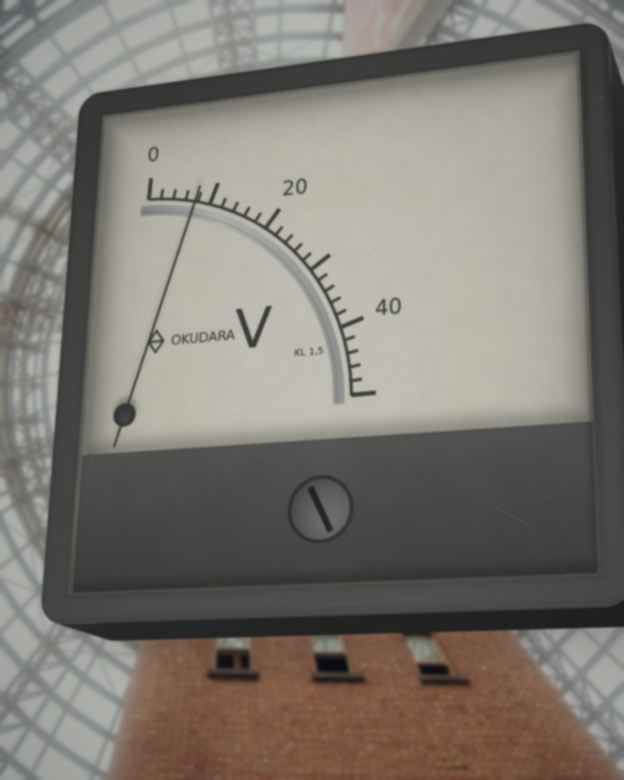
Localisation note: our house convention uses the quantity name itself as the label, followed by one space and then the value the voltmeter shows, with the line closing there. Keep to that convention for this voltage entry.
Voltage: 8 V
